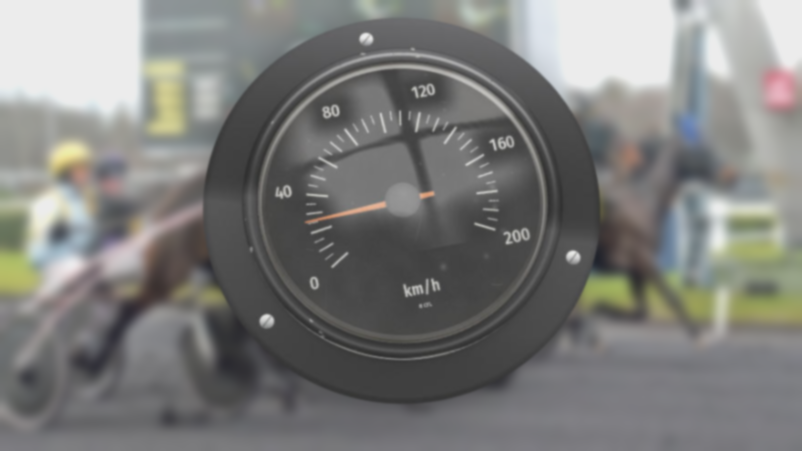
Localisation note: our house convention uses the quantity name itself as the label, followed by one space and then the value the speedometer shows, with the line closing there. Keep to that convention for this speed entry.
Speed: 25 km/h
